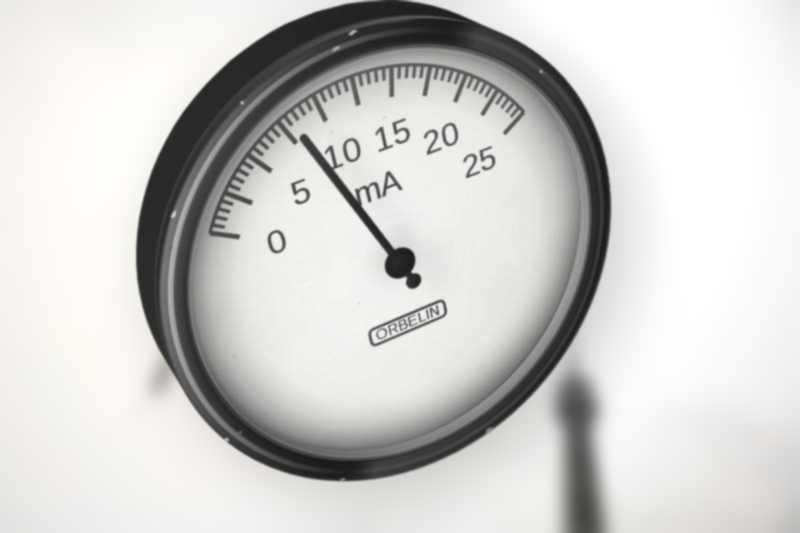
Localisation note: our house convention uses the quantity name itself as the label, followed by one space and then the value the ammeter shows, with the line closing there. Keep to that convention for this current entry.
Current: 8 mA
